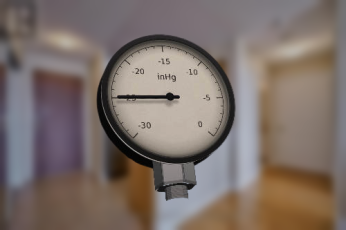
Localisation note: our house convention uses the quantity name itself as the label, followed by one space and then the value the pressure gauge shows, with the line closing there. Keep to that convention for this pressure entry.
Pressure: -25 inHg
